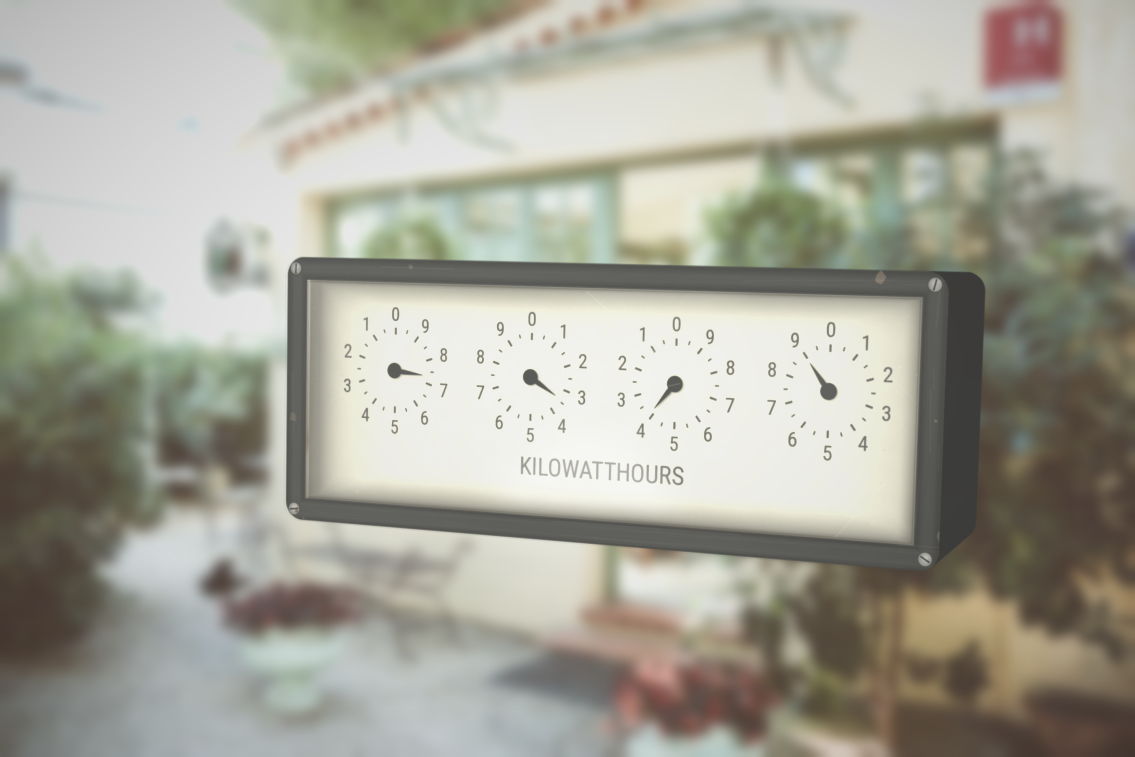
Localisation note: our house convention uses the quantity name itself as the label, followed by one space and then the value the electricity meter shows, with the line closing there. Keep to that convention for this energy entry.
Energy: 7339 kWh
